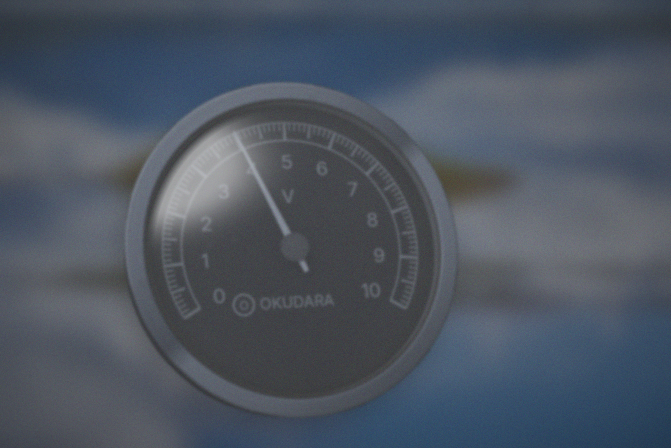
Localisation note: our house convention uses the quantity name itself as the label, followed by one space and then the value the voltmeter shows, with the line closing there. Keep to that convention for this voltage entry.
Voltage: 4 V
